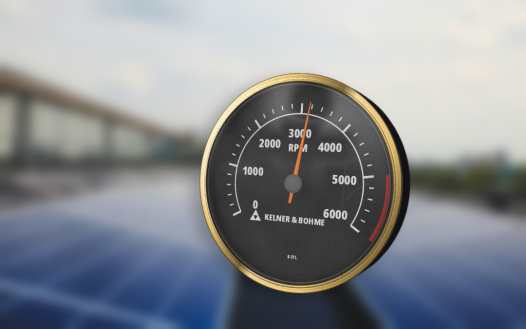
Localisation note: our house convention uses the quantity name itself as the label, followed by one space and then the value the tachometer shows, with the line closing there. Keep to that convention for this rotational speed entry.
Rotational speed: 3200 rpm
